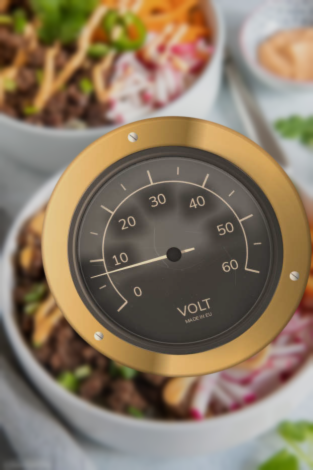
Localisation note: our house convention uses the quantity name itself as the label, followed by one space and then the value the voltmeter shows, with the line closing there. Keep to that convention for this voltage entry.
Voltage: 7.5 V
